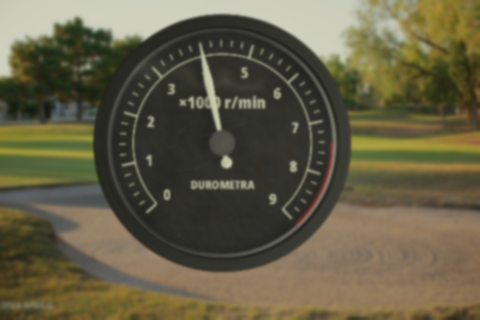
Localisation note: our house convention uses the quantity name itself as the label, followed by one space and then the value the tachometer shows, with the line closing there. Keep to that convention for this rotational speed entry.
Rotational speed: 4000 rpm
